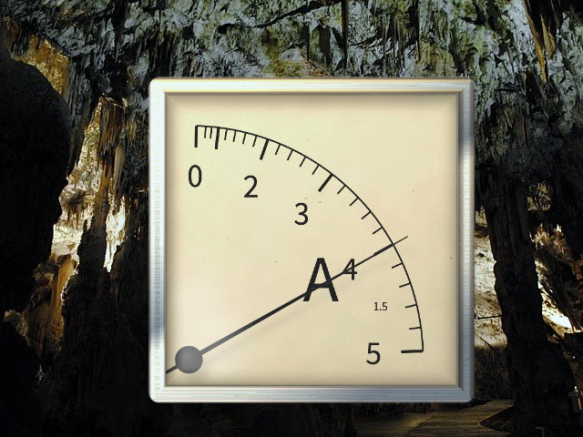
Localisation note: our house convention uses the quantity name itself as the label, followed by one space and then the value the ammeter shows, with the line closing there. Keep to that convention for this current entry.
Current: 4 A
